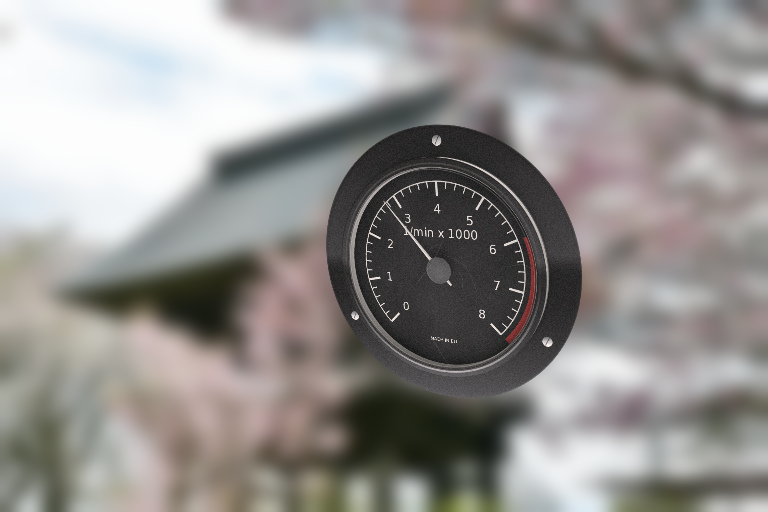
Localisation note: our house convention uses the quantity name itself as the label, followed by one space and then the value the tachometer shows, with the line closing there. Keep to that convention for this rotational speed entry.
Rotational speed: 2800 rpm
